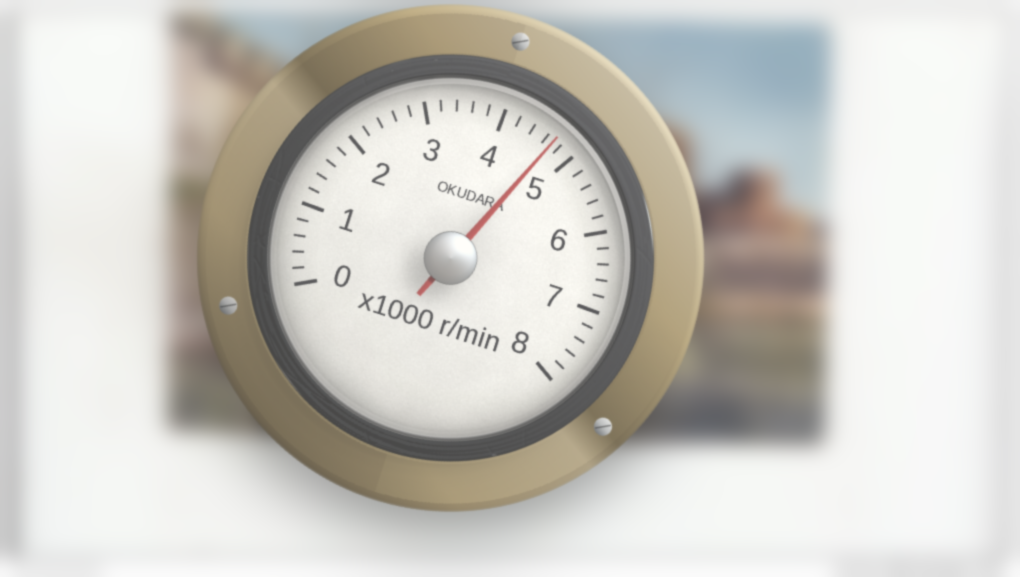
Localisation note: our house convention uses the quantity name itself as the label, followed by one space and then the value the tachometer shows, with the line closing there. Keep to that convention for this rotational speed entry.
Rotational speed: 4700 rpm
